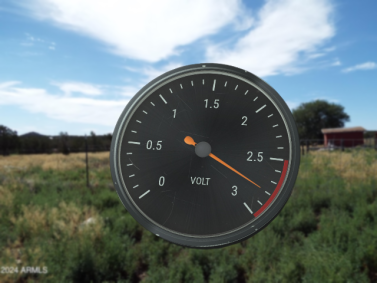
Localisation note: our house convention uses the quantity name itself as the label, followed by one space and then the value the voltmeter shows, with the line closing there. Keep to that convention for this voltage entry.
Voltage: 2.8 V
